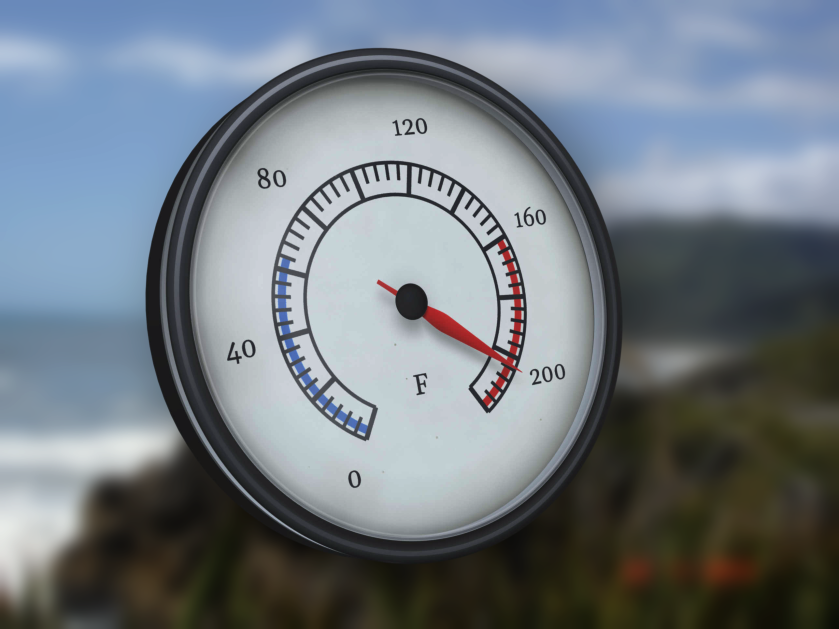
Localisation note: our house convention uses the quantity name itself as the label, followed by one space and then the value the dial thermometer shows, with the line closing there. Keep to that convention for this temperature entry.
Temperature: 204 °F
